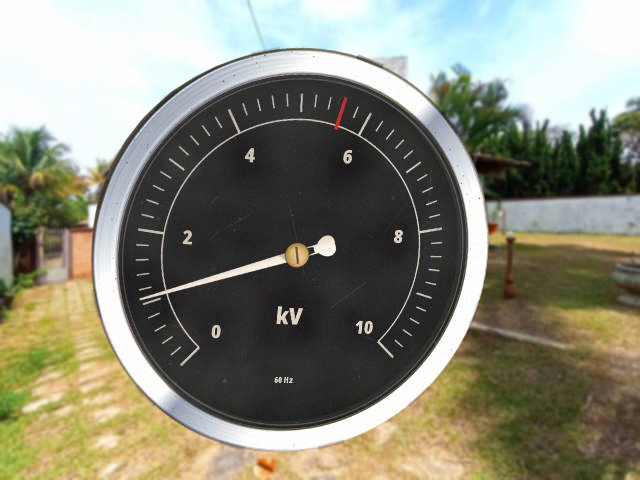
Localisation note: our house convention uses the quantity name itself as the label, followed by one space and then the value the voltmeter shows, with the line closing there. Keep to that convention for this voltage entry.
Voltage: 1.1 kV
